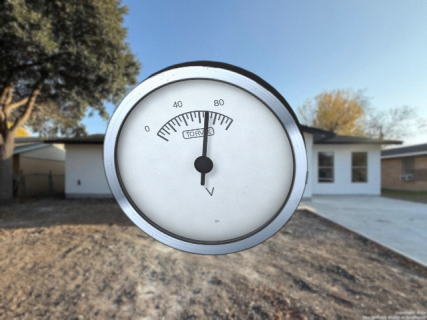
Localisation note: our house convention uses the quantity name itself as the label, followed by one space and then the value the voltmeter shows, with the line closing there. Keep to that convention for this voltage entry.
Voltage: 70 V
